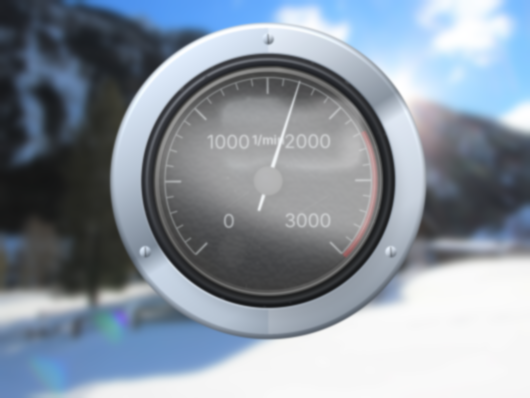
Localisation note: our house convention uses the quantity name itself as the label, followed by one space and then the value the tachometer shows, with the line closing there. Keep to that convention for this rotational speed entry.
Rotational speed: 1700 rpm
